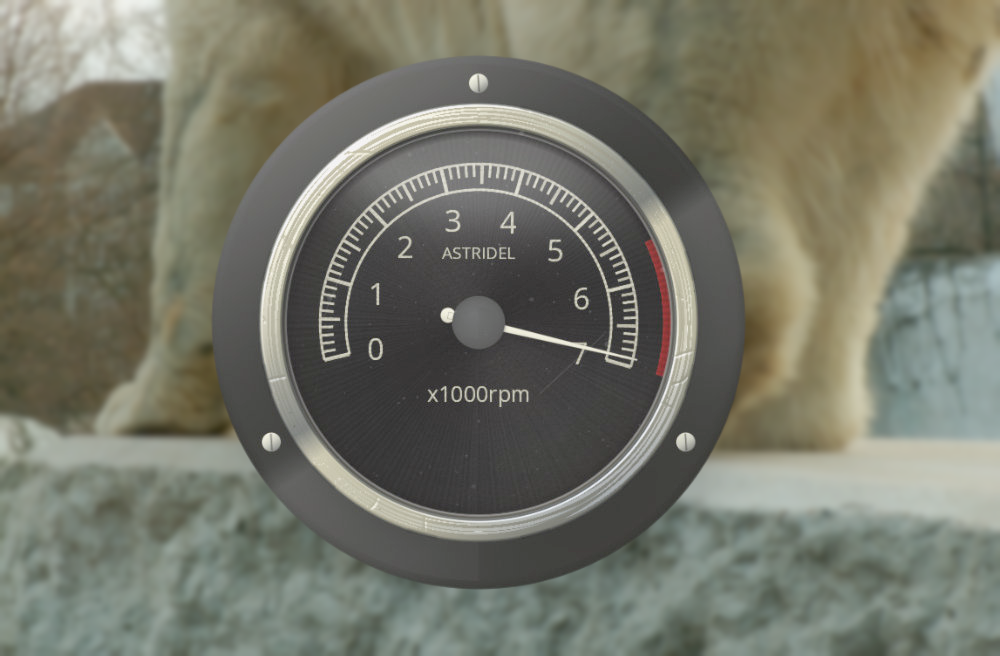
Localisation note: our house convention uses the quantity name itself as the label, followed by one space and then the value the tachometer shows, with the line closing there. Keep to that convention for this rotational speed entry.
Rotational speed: 6900 rpm
